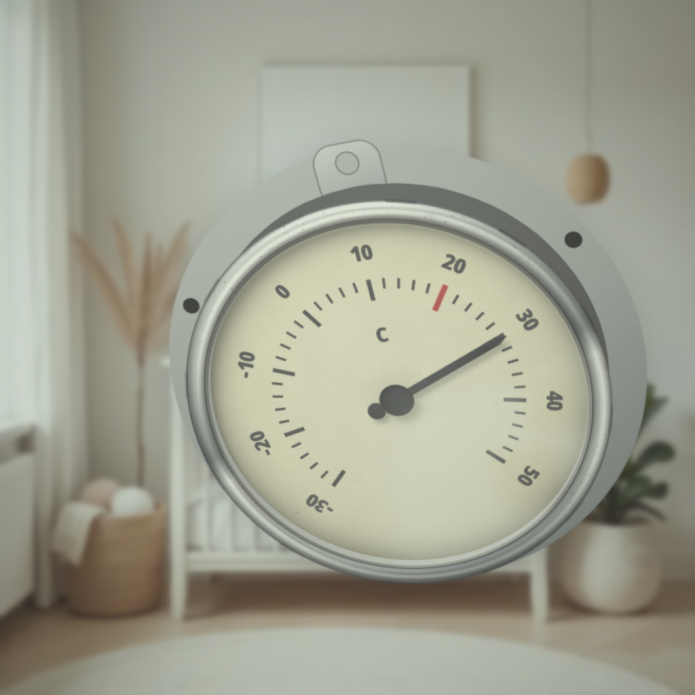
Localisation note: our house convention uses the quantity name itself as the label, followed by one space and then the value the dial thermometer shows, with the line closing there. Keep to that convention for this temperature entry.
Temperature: 30 °C
